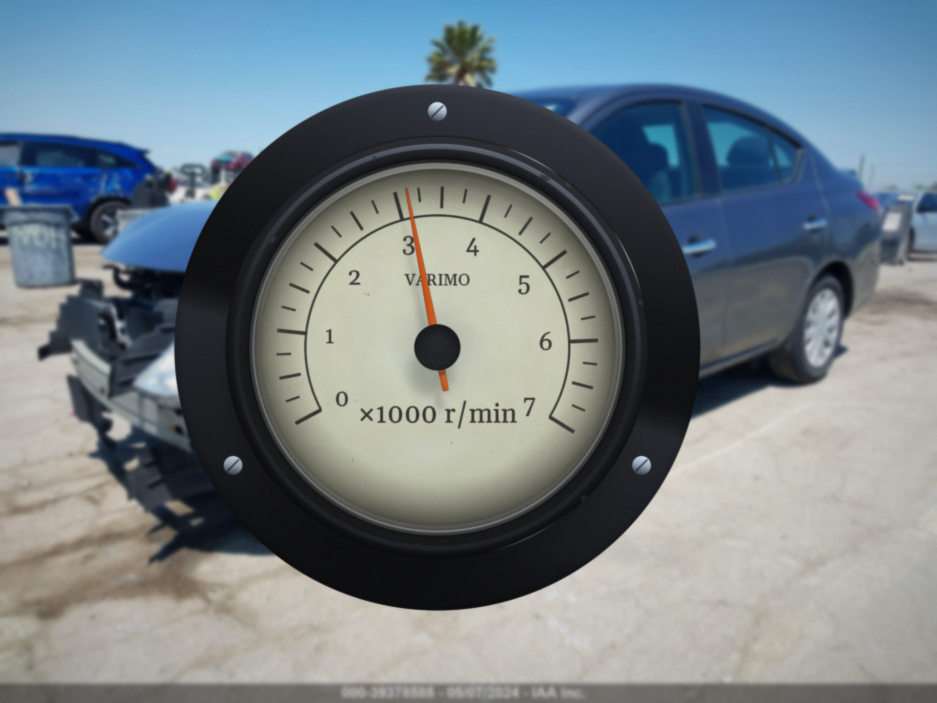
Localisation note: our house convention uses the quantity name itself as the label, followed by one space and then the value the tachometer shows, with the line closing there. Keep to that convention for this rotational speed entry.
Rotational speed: 3125 rpm
